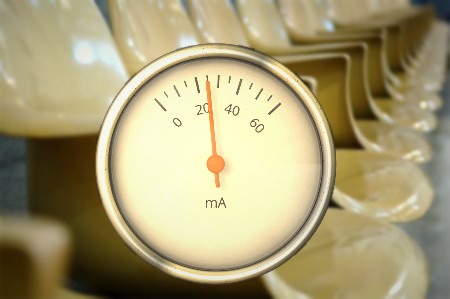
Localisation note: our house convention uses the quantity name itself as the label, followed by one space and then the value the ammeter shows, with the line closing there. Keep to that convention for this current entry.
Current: 25 mA
